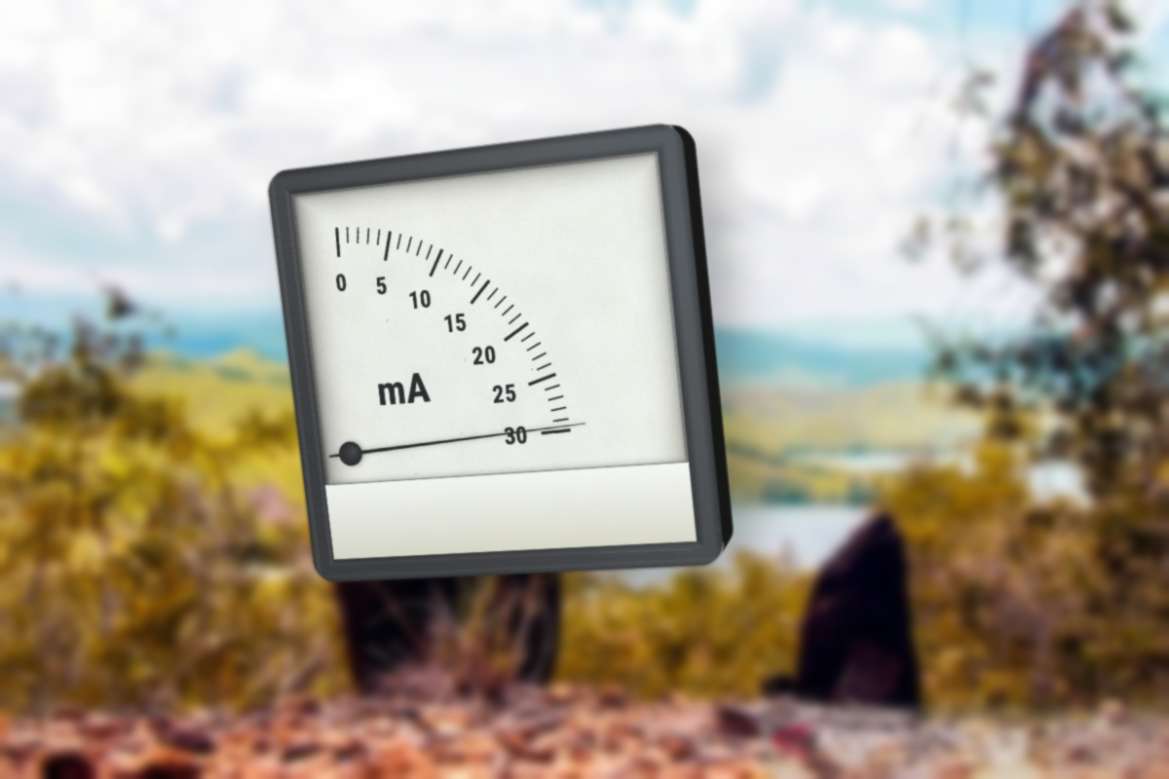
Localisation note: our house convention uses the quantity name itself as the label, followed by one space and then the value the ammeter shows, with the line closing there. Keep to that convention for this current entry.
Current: 29.5 mA
